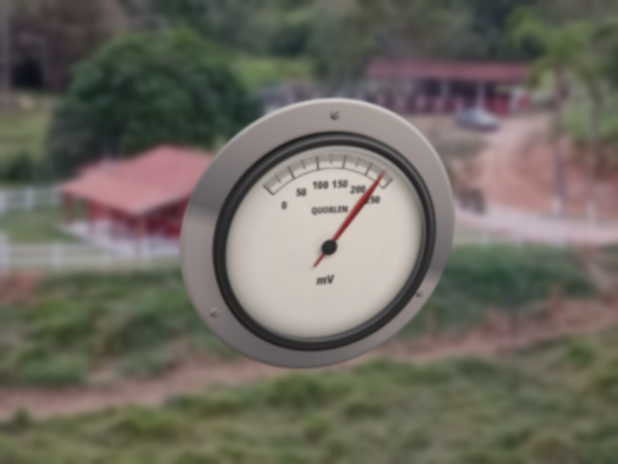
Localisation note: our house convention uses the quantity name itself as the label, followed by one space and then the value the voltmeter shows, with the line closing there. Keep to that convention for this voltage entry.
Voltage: 225 mV
